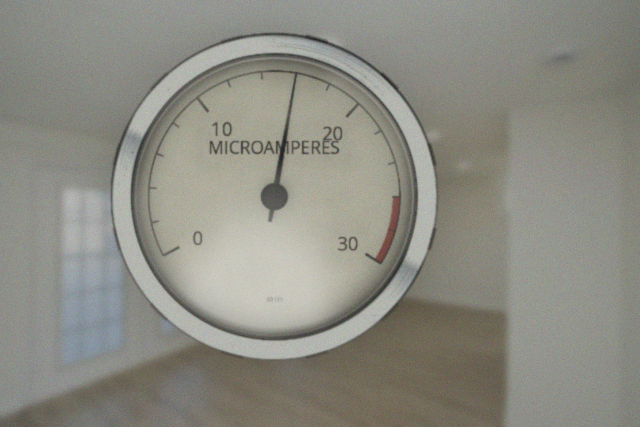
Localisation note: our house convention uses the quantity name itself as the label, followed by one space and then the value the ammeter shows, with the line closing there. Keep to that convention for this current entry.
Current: 16 µA
